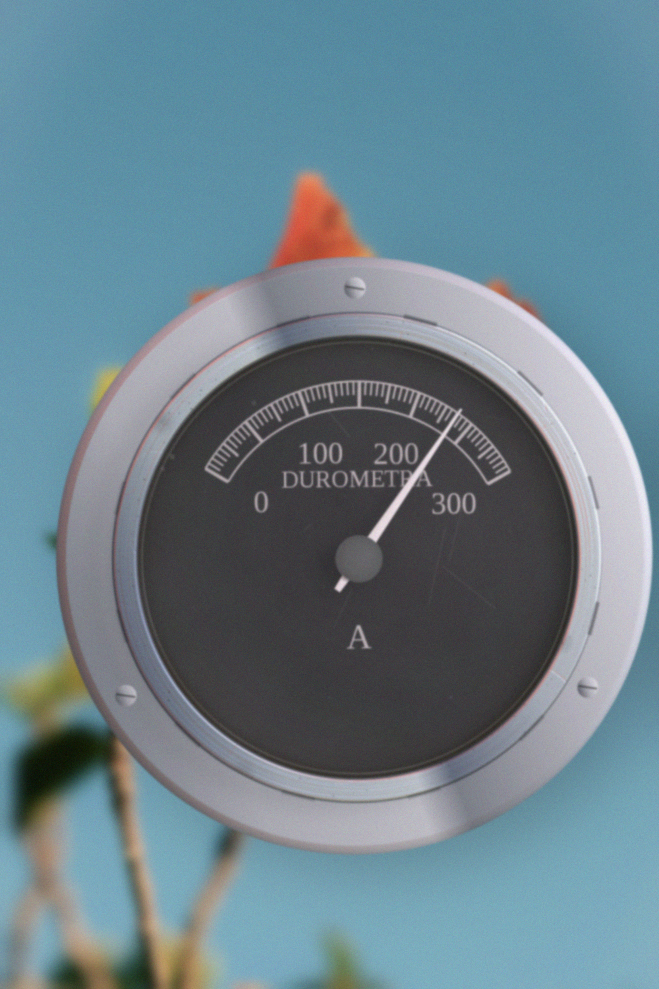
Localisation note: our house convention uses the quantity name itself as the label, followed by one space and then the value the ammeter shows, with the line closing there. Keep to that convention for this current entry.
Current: 235 A
